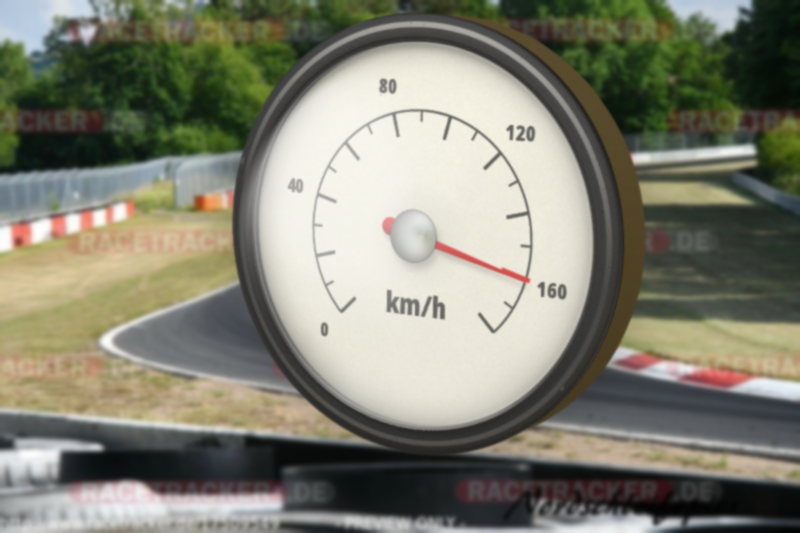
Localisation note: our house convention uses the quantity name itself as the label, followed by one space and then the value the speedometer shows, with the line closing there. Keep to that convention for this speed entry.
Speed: 160 km/h
